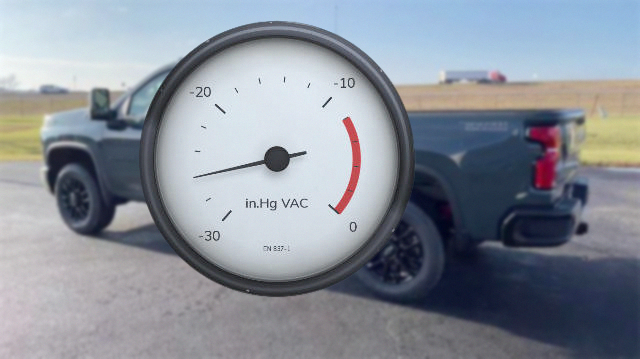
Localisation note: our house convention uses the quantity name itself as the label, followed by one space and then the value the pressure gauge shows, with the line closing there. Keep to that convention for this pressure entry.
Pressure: -26 inHg
